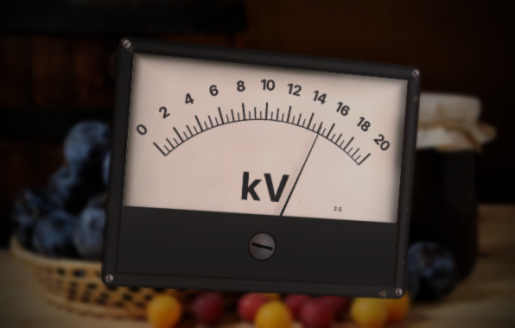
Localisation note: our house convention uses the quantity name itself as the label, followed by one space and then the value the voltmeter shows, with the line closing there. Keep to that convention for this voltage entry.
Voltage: 15 kV
